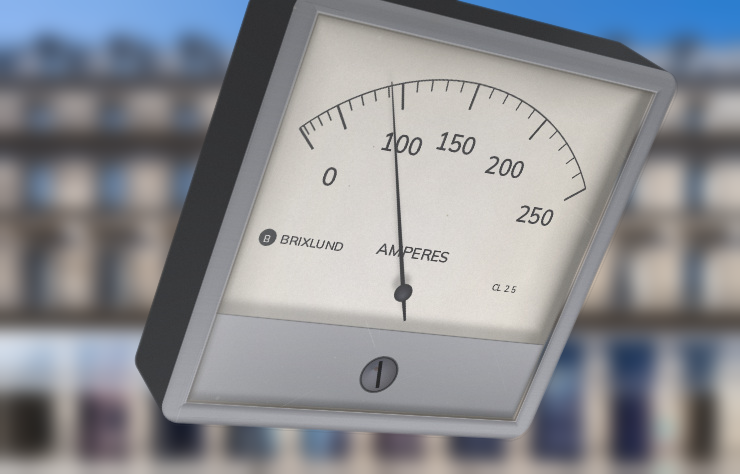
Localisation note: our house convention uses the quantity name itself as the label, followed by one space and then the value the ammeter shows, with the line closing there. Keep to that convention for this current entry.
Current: 90 A
